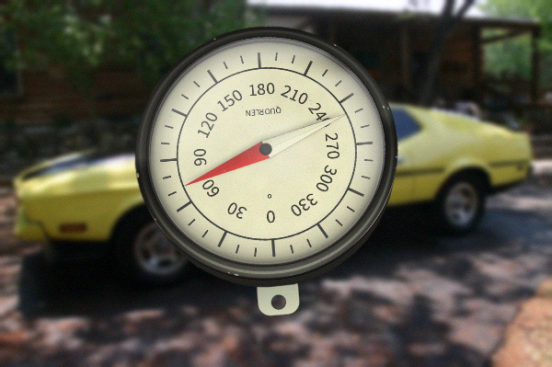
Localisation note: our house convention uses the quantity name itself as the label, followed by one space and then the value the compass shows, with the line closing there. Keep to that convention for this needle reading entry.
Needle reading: 70 °
